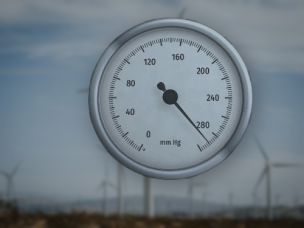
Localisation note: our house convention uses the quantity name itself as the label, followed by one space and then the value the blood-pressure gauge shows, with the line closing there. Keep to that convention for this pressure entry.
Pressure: 290 mmHg
